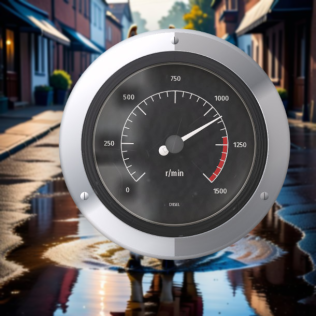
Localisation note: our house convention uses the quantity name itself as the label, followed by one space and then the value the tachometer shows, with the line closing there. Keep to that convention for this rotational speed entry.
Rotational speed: 1075 rpm
